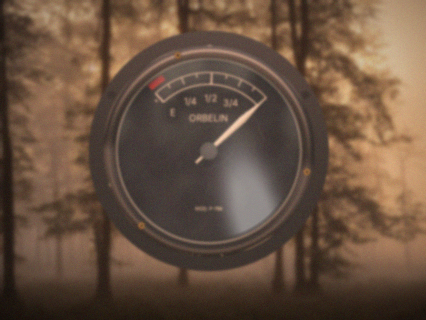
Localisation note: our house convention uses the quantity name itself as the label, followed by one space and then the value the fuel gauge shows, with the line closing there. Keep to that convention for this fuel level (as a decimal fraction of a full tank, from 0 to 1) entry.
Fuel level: 1
